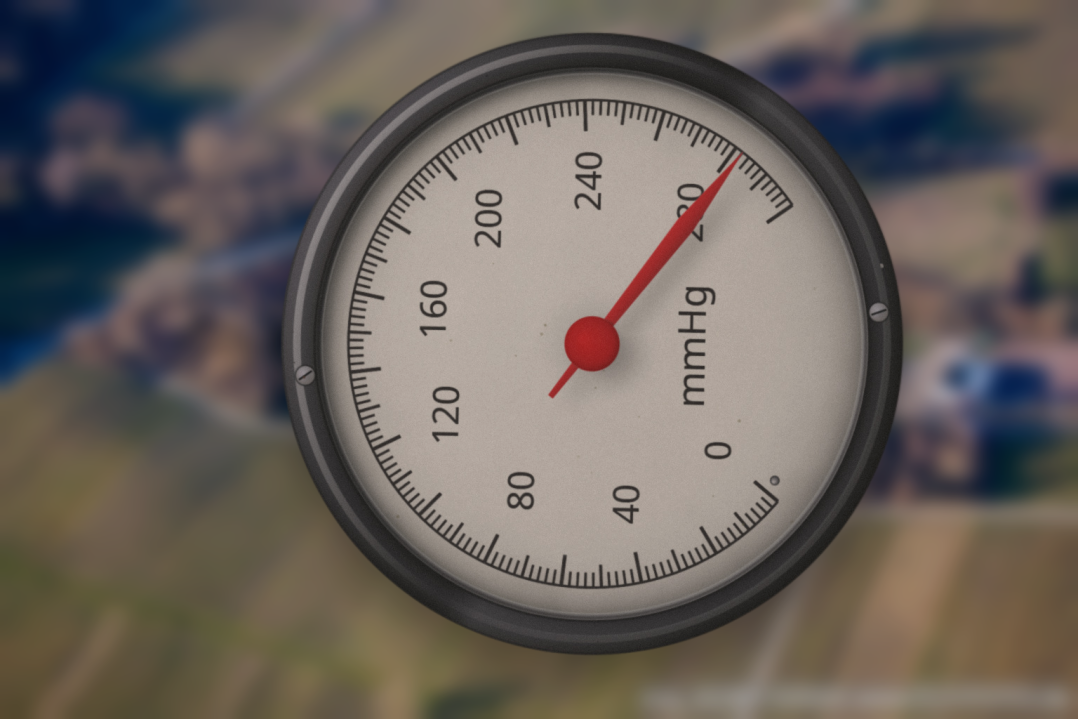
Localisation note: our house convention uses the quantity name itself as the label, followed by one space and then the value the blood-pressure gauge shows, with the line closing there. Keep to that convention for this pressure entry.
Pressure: 282 mmHg
